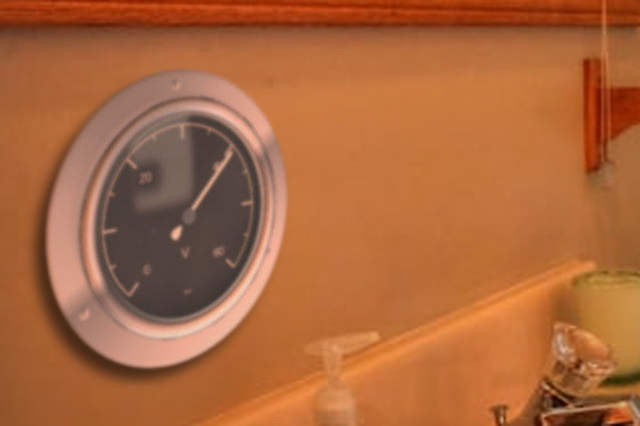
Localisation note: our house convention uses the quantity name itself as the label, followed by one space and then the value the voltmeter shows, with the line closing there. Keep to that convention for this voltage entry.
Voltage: 40 V
